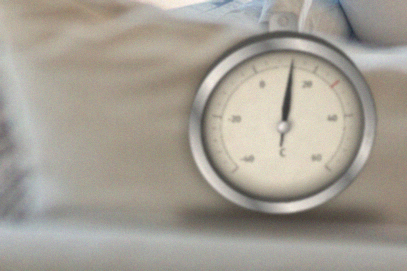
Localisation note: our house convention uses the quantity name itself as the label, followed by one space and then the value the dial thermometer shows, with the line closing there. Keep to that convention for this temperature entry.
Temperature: 12 °C
